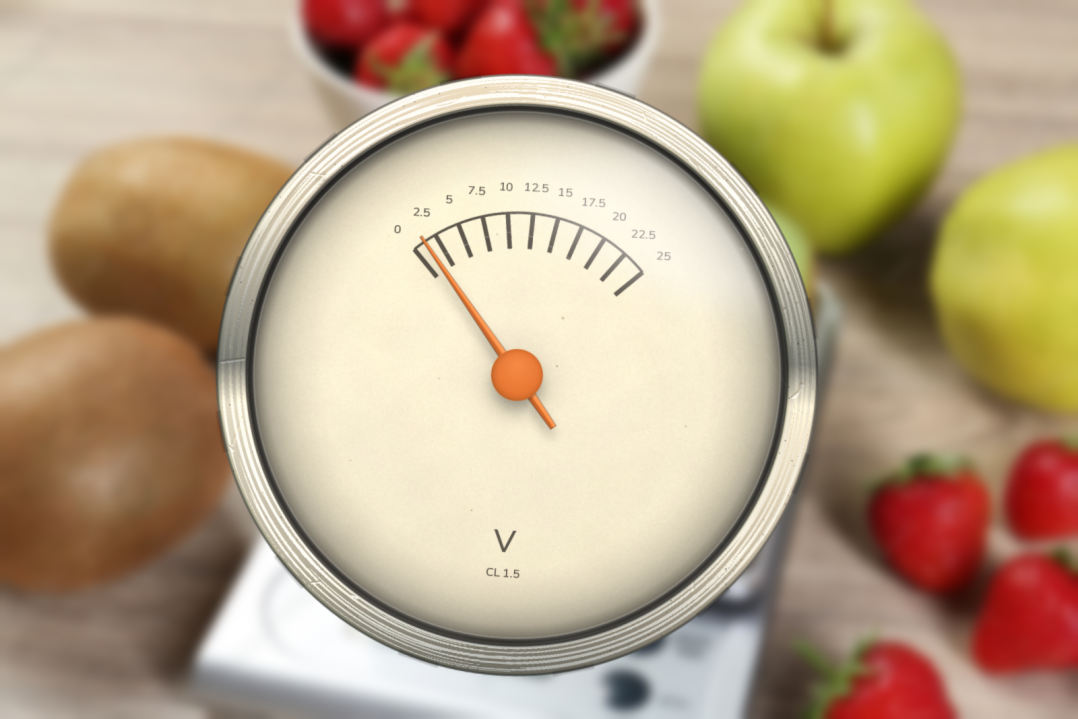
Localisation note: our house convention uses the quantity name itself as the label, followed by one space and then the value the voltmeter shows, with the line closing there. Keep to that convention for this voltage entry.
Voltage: 1.25 V
